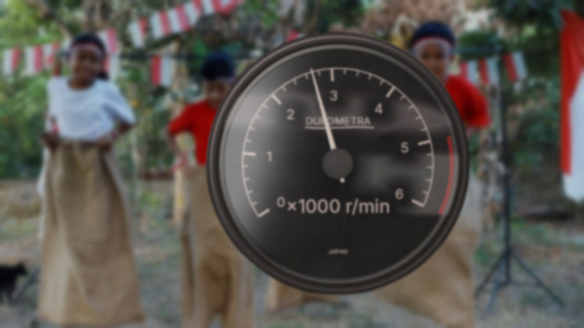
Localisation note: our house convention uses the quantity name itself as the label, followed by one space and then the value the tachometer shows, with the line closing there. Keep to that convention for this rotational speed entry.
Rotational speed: 2700 rpm
